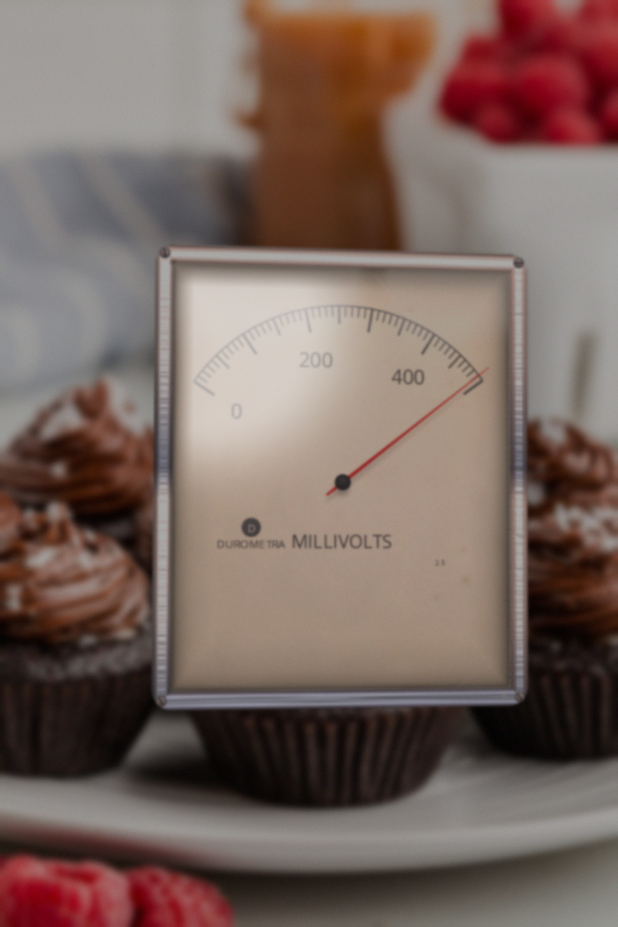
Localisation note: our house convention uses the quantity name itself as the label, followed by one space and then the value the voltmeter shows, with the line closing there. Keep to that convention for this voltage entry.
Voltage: 490 mV
